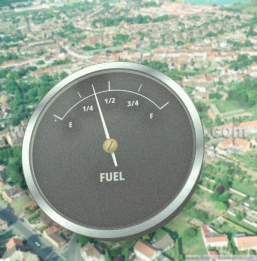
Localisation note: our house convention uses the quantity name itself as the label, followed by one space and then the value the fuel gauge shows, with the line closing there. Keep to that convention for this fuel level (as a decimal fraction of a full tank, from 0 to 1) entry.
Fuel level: 0.375
